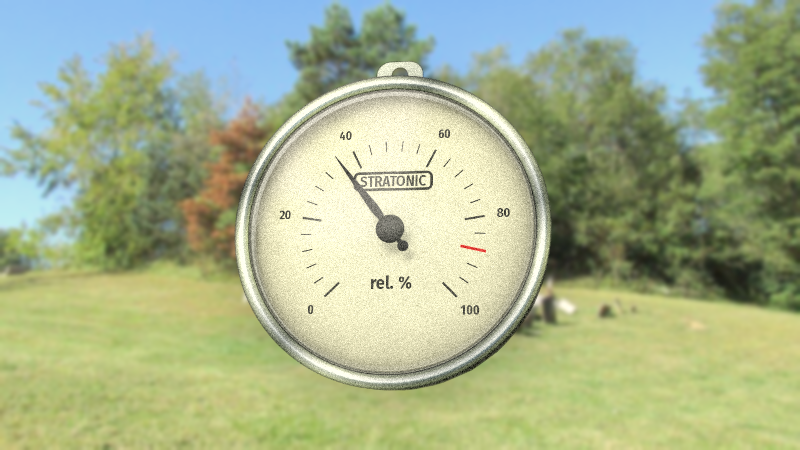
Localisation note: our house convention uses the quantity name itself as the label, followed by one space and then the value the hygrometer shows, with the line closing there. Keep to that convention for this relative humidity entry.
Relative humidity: 36 %
